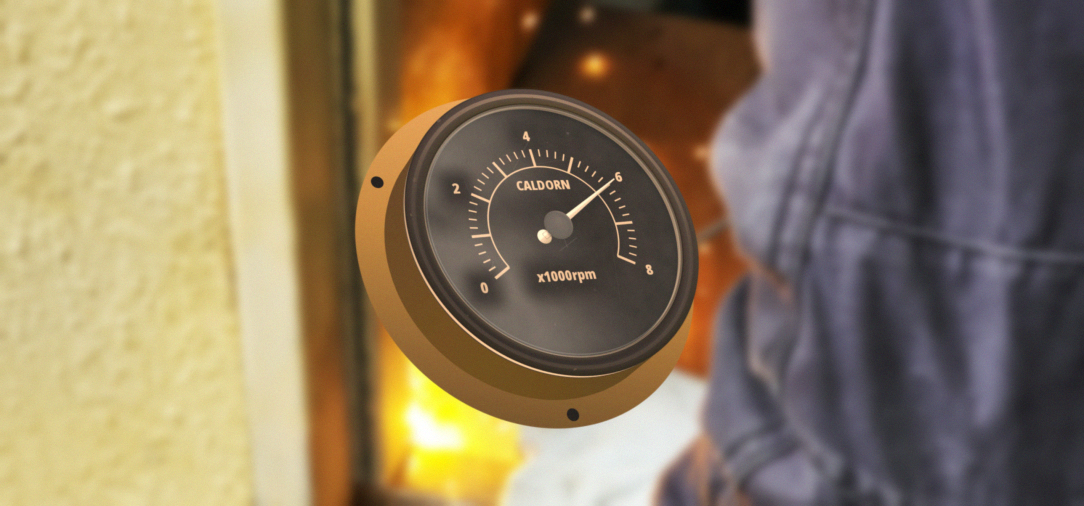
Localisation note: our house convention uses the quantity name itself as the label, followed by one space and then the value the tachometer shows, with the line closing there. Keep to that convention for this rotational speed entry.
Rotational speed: 6000 rpm
